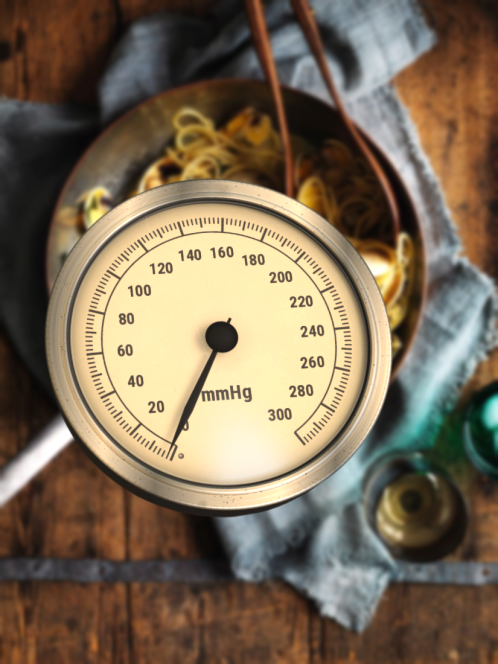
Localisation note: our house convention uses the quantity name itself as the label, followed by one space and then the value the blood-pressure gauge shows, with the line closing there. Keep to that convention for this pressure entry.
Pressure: 2 mmHg
